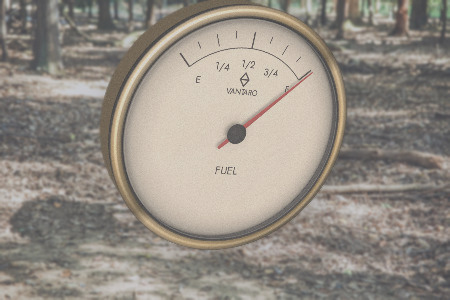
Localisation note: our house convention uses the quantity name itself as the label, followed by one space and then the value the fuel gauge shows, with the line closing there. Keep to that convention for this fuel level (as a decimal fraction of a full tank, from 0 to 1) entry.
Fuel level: 1
